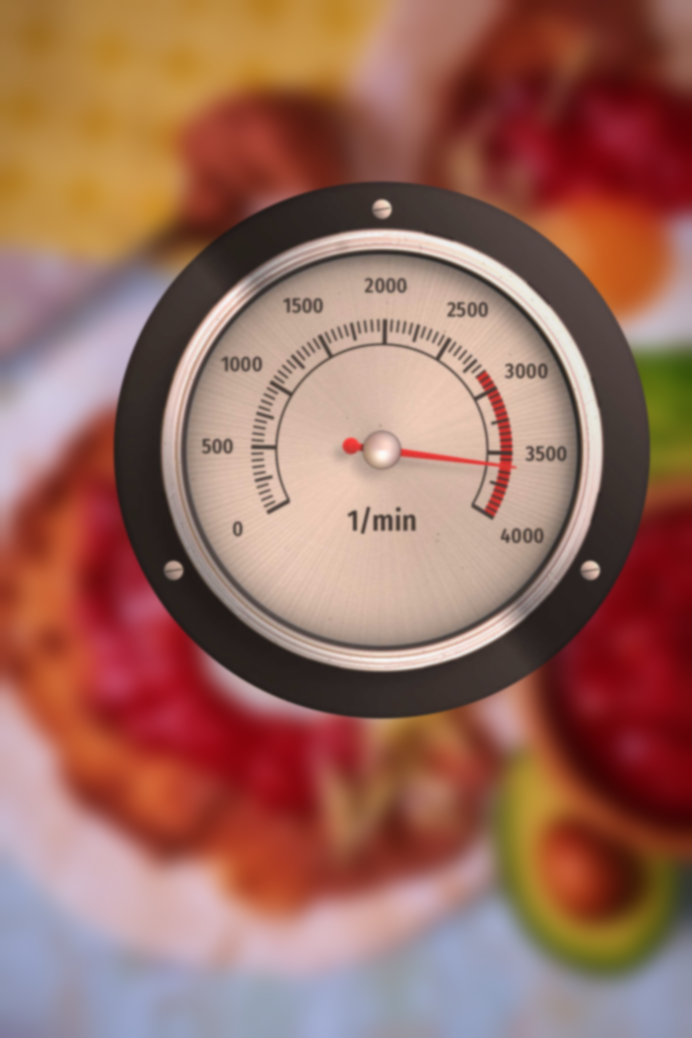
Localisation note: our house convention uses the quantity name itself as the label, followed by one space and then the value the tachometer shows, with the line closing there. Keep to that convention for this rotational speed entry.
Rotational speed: 3600 rpm
